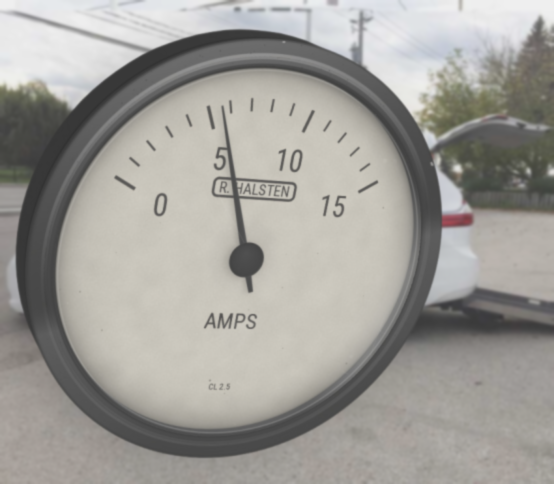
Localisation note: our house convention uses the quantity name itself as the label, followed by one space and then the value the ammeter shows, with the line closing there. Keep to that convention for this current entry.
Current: 5.5 A
